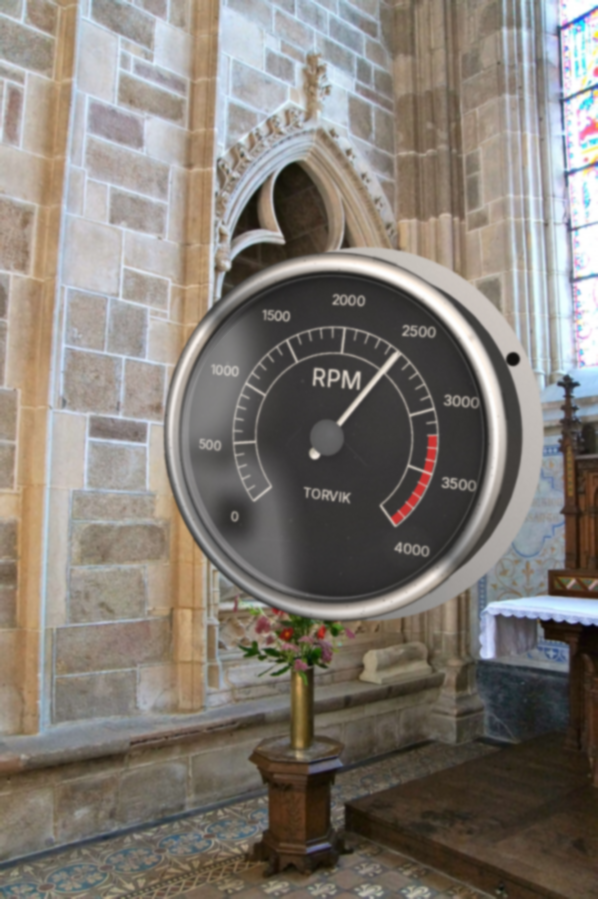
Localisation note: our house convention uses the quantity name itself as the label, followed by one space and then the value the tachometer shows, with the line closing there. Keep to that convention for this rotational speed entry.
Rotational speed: 2500 rpm
